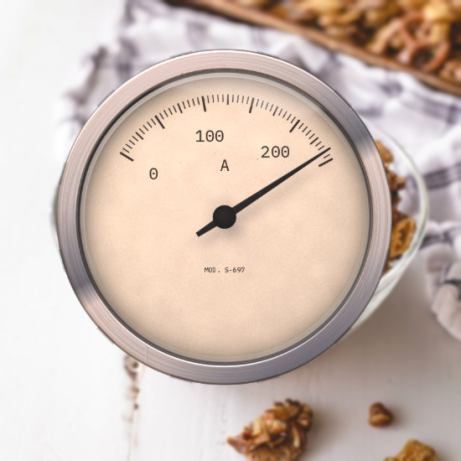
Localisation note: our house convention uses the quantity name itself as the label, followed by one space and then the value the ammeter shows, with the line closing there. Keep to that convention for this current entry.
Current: 240 A
